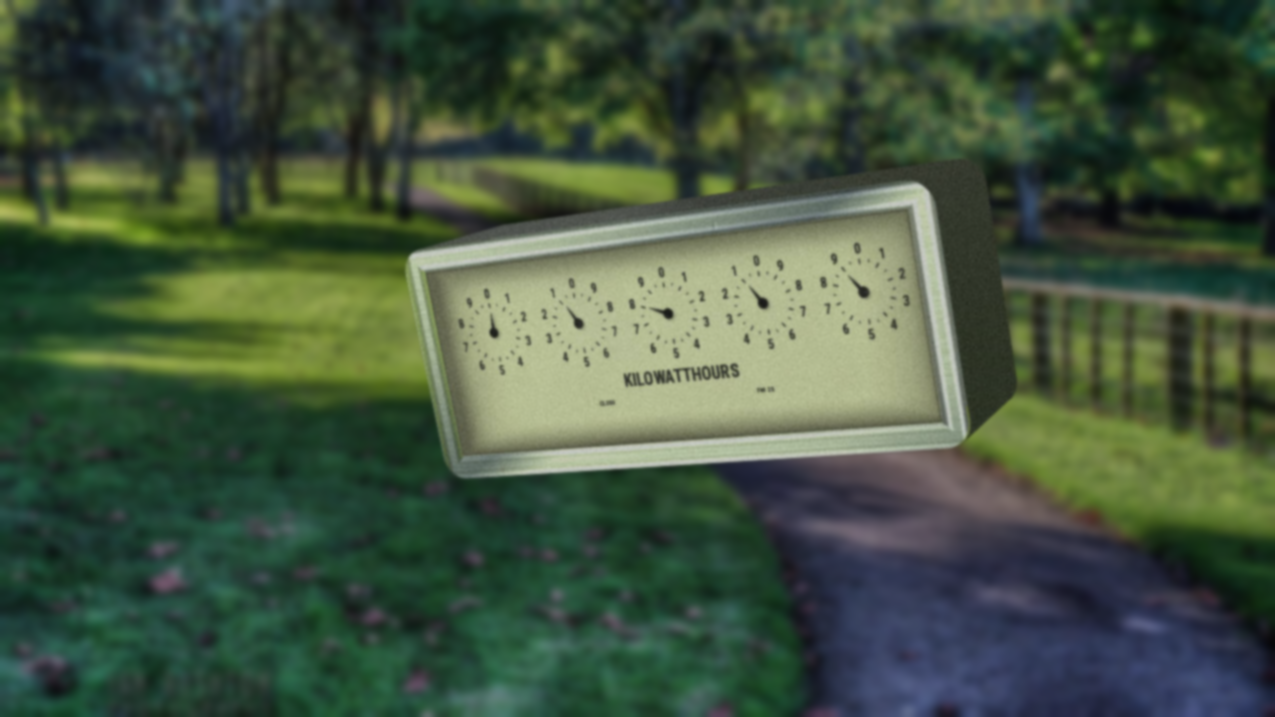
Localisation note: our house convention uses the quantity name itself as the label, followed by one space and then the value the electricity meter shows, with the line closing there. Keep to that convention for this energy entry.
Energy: 809 kWh
